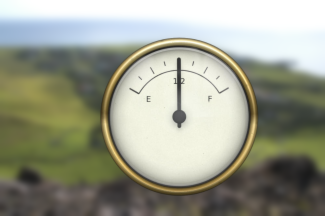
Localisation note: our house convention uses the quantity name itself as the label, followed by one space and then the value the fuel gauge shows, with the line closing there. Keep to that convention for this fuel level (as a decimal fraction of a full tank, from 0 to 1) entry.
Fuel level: 0.5
